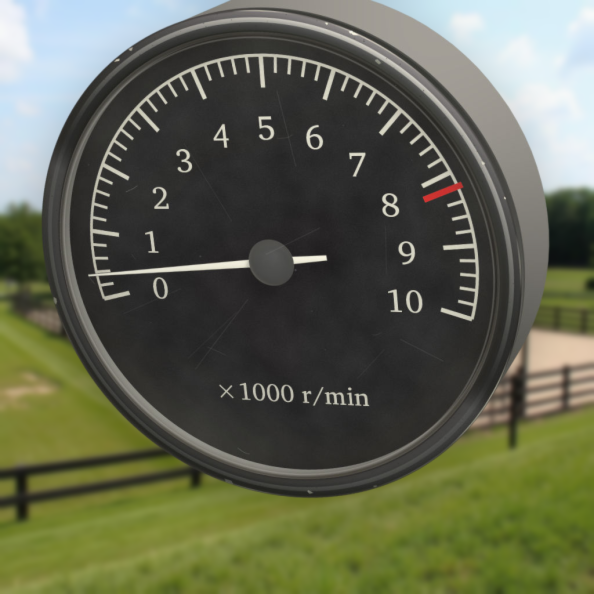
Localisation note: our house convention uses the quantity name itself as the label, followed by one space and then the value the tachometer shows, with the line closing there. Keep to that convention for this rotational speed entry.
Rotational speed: 400 rpm
